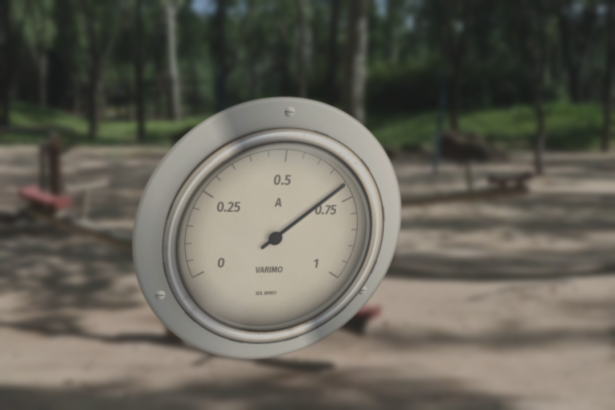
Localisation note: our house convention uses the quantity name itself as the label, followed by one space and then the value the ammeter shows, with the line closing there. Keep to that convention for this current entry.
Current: 0.7 A
